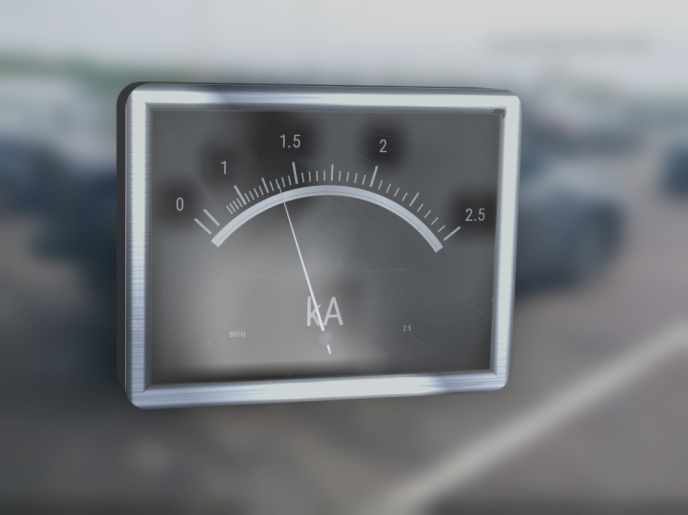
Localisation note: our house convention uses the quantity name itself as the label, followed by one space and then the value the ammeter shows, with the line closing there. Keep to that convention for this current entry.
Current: 1.35 kA
